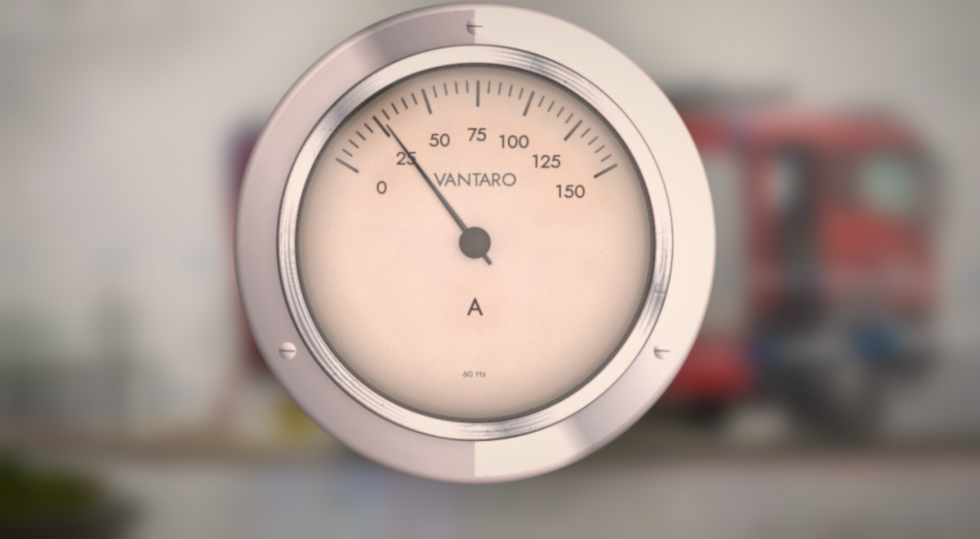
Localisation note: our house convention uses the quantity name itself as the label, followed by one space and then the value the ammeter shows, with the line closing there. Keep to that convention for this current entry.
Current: 27.5 A
